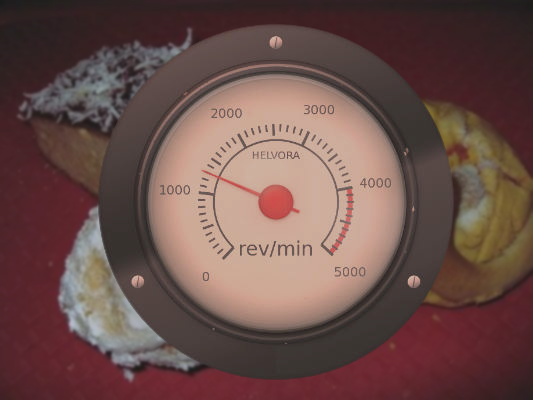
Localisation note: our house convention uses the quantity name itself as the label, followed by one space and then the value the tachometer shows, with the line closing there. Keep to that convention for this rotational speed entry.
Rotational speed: 1300 rpm
